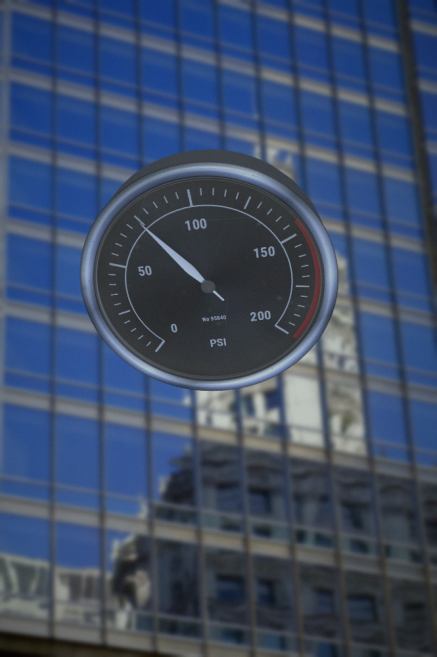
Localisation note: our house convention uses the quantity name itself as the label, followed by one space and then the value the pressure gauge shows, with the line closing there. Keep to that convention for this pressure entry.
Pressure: 75 psi
